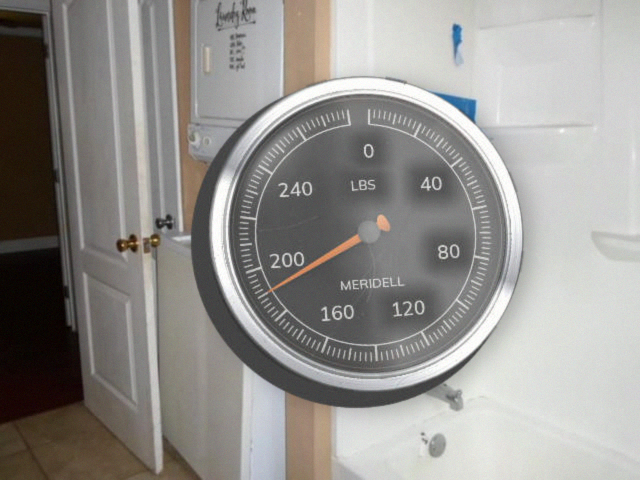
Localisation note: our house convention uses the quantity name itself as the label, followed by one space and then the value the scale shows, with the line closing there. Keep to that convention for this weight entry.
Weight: 190 lb
